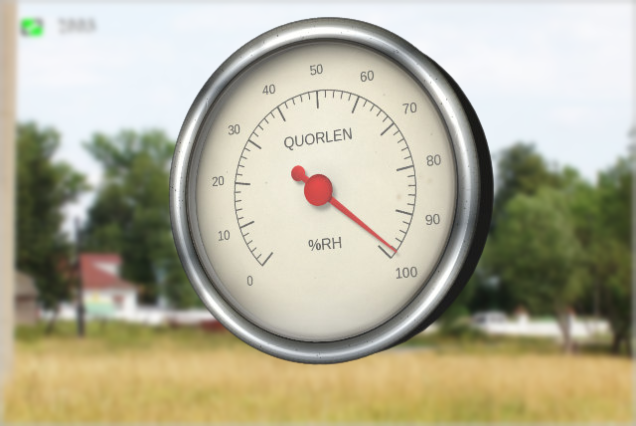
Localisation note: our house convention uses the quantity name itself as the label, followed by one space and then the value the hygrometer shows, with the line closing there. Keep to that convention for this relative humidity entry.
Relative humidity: 98 %
